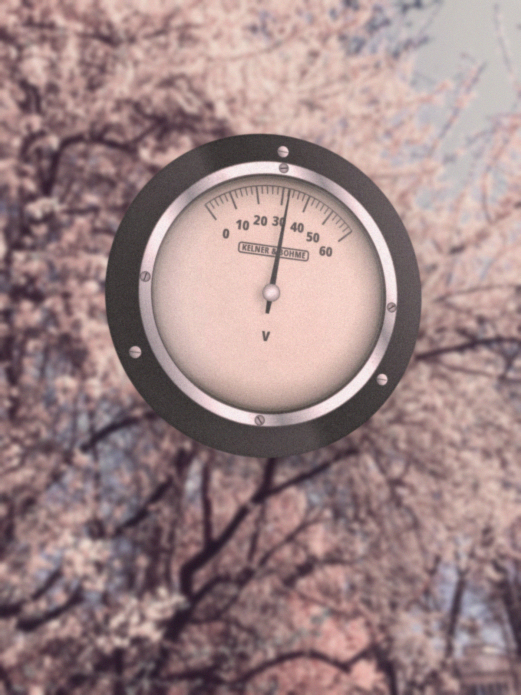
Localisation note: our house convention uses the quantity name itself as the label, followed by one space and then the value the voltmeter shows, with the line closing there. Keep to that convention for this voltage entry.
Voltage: 32 V
